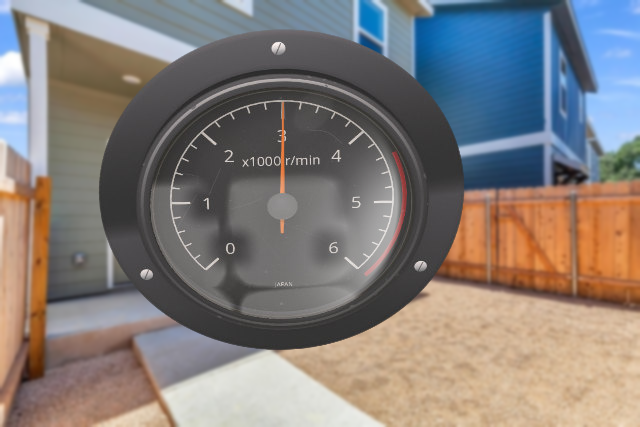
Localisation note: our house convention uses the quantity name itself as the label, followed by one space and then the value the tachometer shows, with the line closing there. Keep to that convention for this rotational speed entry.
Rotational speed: 3000 rpm
